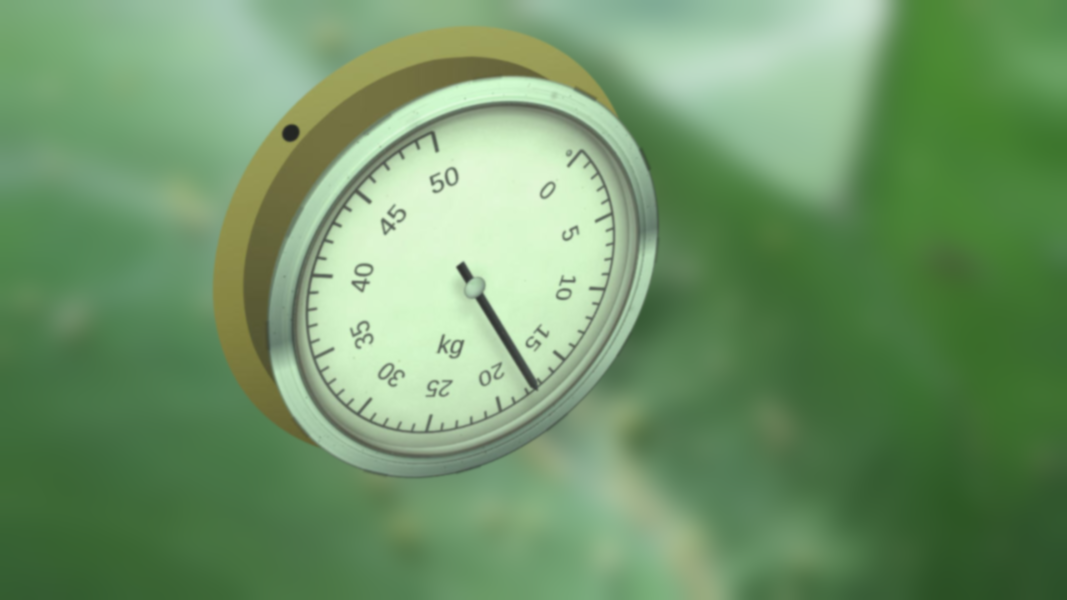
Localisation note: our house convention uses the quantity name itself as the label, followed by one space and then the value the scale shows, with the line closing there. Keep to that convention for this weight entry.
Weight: 17.5 kg
